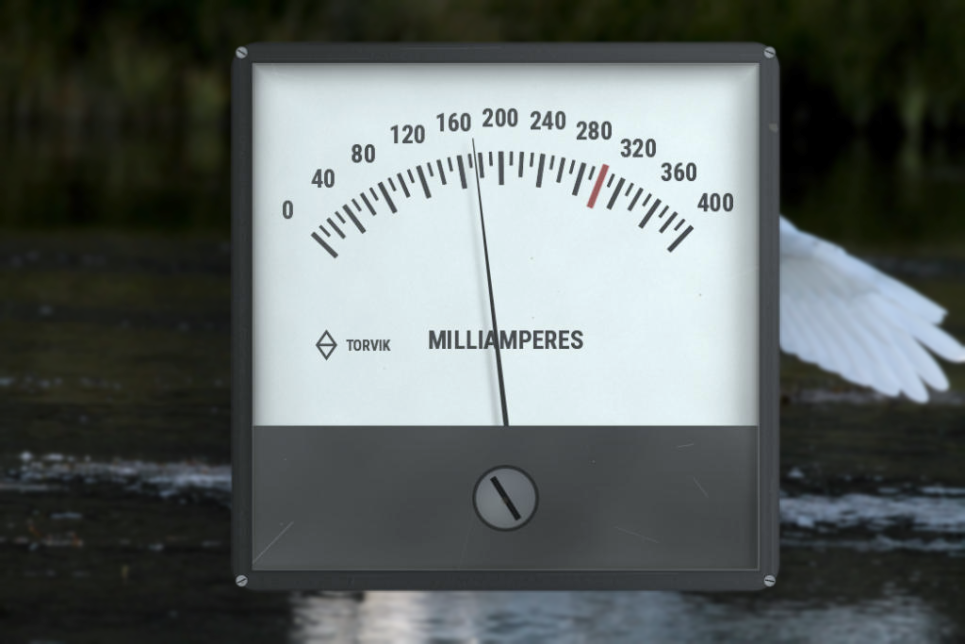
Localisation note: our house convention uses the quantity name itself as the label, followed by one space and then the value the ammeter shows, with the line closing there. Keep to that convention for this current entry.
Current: 175 mA
